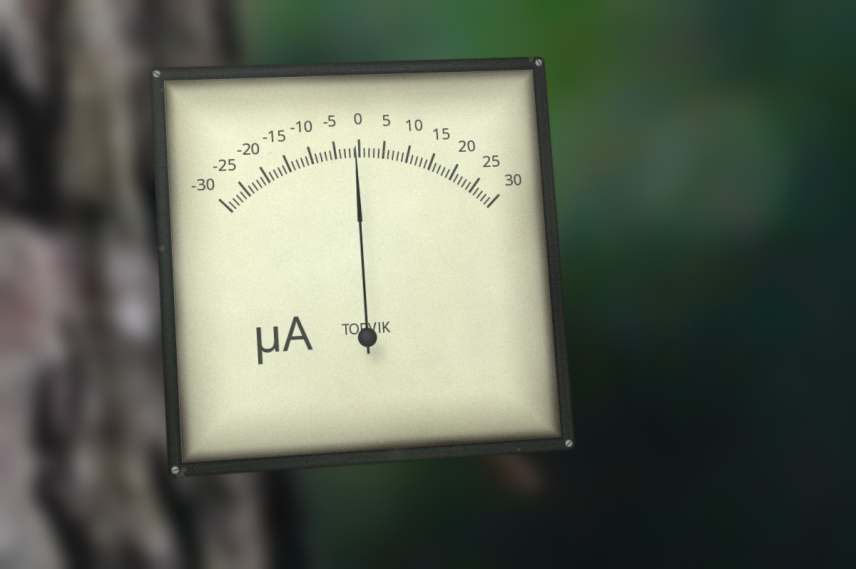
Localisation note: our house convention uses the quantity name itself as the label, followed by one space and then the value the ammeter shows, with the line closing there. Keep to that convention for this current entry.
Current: -1 µA
